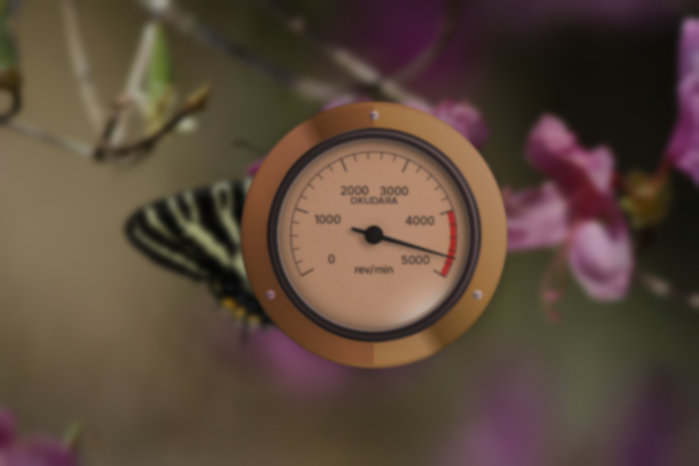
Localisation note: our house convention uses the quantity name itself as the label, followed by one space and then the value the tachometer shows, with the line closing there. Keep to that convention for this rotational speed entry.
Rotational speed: 4700 rpm
